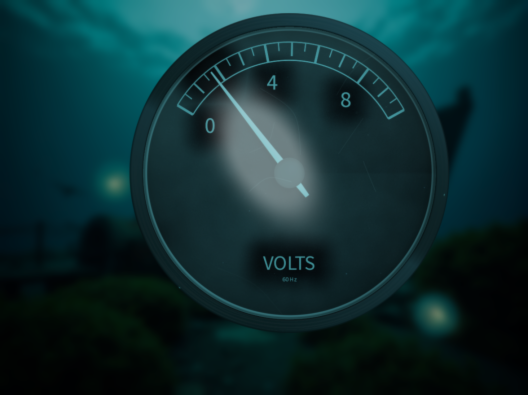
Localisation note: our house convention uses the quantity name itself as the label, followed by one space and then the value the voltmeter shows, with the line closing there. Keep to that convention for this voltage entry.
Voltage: 1.75 V
